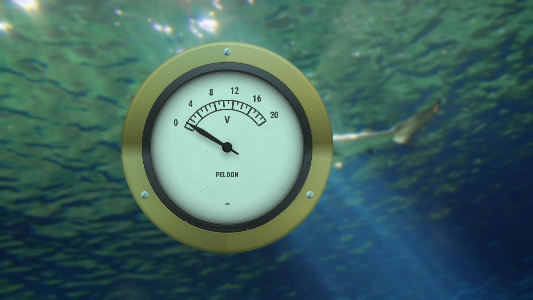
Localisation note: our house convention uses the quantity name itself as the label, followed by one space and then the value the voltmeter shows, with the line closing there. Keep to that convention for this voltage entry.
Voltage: 1 V
